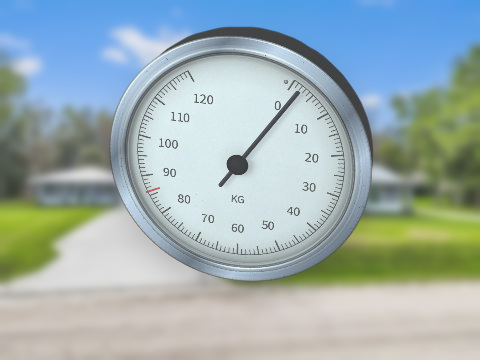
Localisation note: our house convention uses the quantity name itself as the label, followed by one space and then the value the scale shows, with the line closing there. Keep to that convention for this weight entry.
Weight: 2 kg
